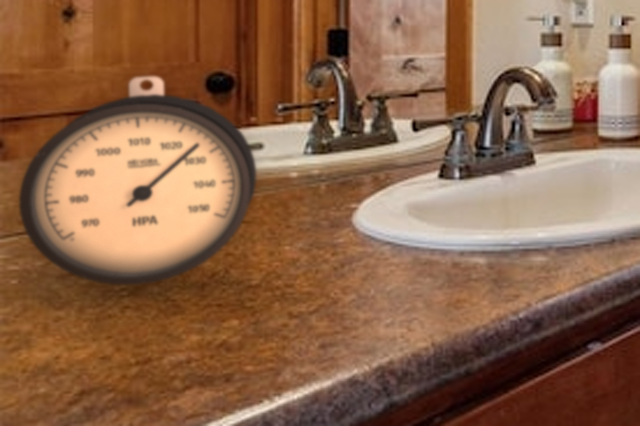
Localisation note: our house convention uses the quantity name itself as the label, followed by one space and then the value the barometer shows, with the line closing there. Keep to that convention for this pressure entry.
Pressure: 1026 hPa
